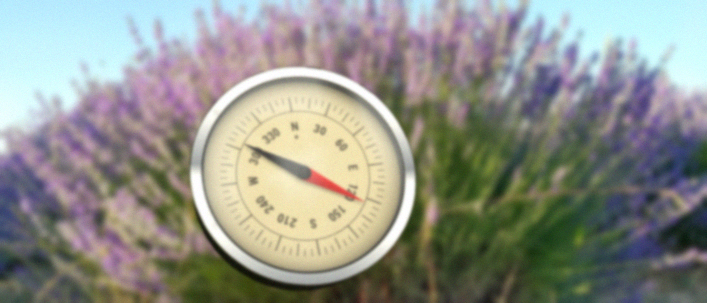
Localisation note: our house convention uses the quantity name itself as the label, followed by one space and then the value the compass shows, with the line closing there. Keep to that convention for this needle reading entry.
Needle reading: 125 °
